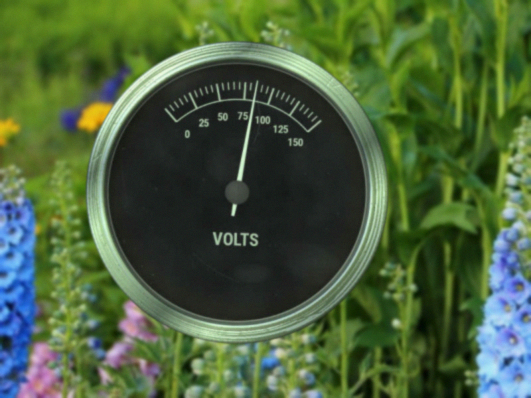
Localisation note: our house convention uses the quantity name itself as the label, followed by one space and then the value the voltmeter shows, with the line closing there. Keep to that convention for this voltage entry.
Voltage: 85 V
